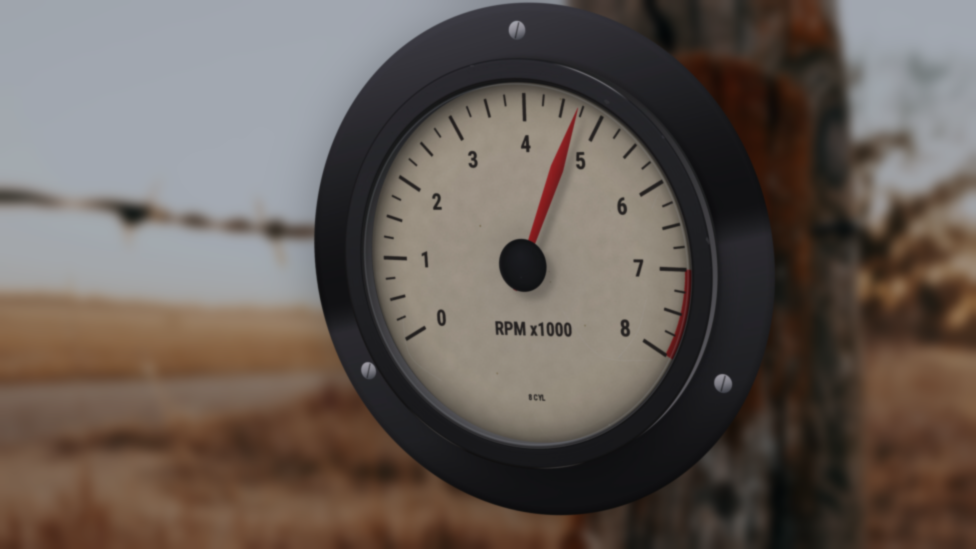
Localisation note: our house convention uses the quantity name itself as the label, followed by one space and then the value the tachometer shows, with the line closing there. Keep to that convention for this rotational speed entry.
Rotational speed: 4750 rpm
